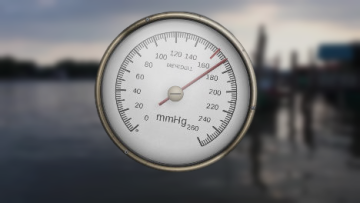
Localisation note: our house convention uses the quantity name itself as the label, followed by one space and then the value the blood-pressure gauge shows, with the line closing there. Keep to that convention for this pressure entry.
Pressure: 170 mmHg
